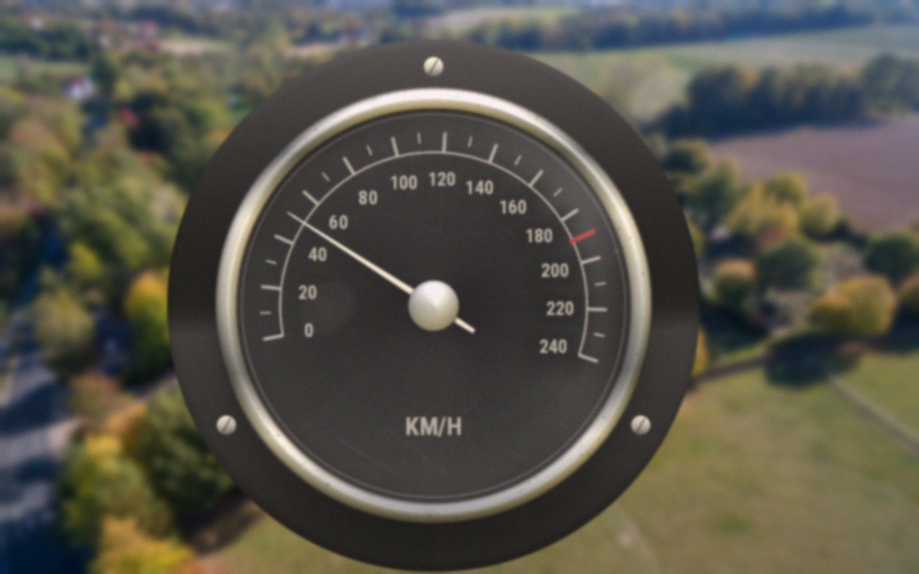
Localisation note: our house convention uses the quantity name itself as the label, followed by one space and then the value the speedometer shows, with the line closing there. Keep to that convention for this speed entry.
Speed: 50 km/h
